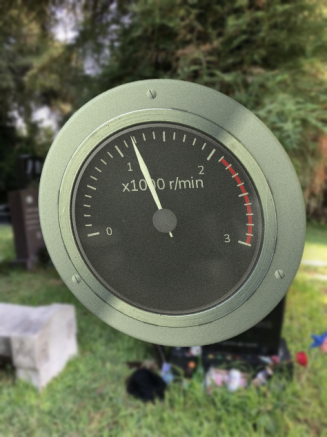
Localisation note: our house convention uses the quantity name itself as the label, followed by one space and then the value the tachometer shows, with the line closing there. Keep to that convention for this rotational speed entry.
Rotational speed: 1200 rpm
